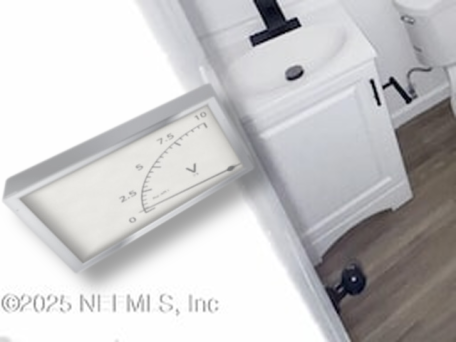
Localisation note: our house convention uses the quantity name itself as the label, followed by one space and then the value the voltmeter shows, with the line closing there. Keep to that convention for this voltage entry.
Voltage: 0.5 V
